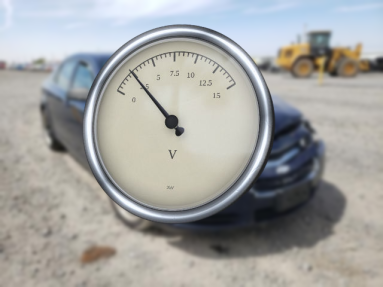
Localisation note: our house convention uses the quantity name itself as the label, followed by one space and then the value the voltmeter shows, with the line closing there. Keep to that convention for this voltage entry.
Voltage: 2.5 V
